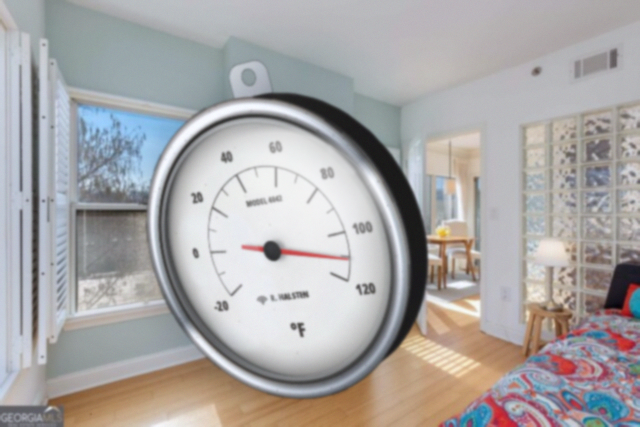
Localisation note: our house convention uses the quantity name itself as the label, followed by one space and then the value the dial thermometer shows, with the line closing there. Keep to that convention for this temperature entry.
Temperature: 110 °F
